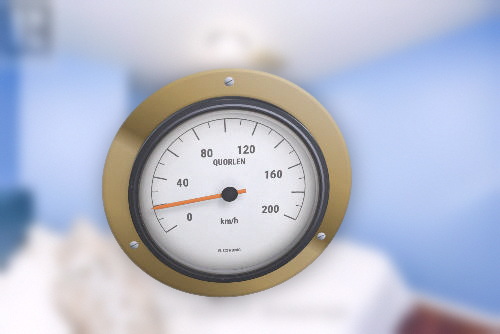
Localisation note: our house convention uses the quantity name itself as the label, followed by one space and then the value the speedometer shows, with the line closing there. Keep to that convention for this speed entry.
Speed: 20 km/h
